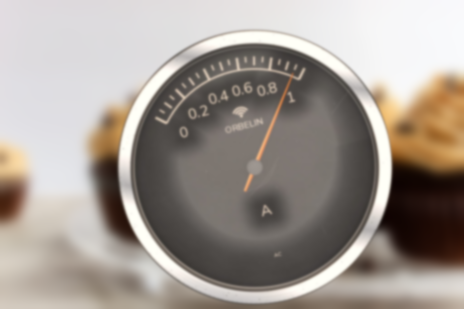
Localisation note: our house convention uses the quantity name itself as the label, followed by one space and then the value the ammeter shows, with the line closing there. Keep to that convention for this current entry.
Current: 0.95 A
